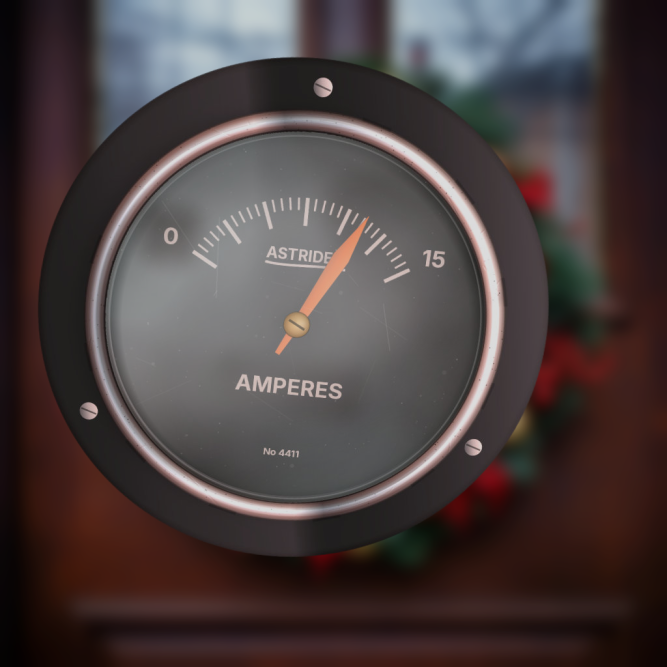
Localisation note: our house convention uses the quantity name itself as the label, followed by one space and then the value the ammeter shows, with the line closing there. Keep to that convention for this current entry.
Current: 11 A
